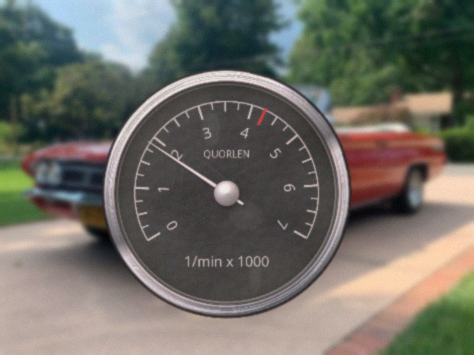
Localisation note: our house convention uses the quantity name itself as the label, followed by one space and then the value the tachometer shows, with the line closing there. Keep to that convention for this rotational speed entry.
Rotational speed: 1875 rpm
